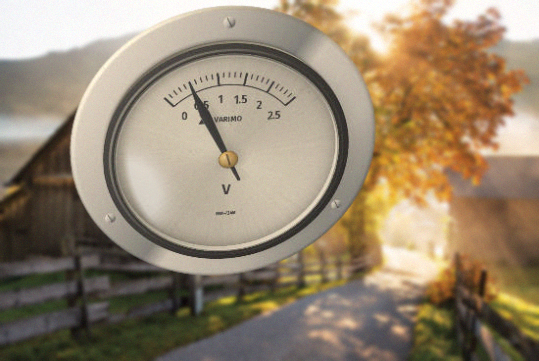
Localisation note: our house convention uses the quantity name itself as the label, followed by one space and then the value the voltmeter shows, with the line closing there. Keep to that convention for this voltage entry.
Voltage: 0.5 V
